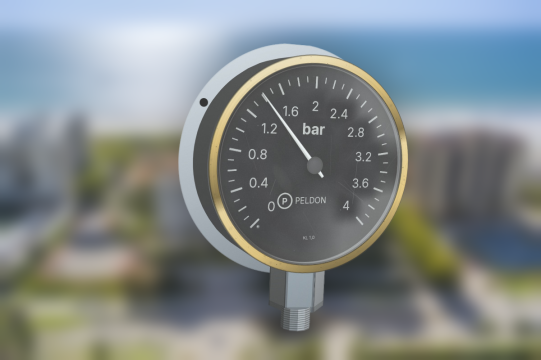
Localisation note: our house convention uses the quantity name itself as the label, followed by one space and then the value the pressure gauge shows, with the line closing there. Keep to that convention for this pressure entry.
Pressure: 1.4 bar
